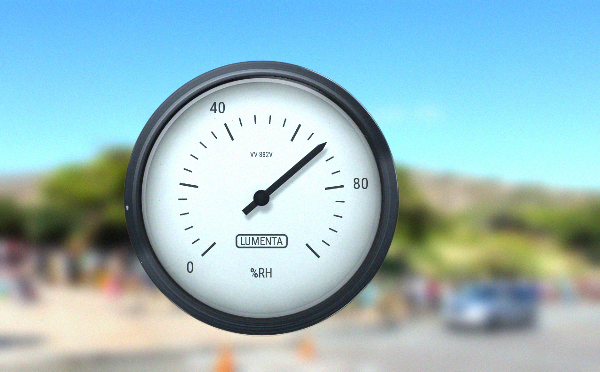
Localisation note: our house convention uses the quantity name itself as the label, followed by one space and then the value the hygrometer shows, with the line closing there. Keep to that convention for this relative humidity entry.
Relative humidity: 68 %
